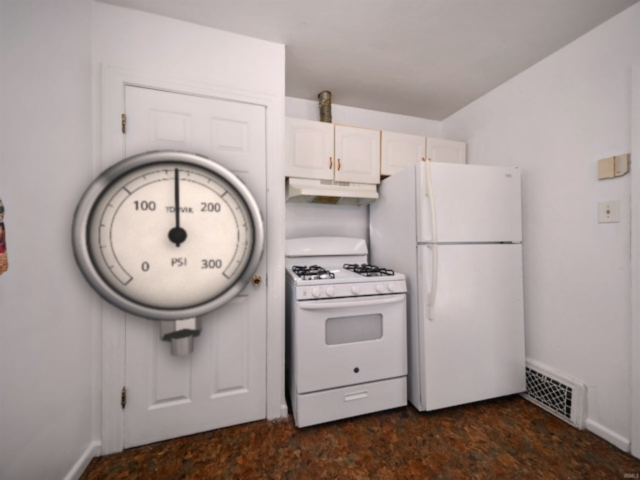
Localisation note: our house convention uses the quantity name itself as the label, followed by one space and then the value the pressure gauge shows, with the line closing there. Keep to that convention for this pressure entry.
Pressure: 150 psi
